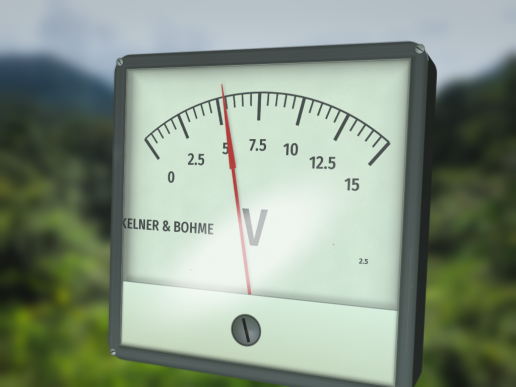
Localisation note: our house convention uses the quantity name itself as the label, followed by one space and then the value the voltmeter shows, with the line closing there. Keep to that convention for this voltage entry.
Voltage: 5.5 V
